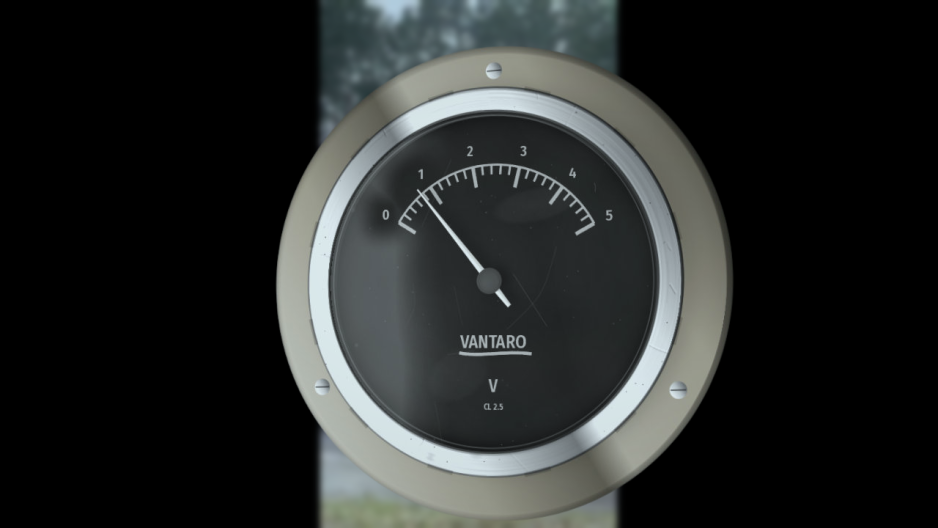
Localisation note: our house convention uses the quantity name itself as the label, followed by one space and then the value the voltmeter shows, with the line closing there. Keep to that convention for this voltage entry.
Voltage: 0.8 V
